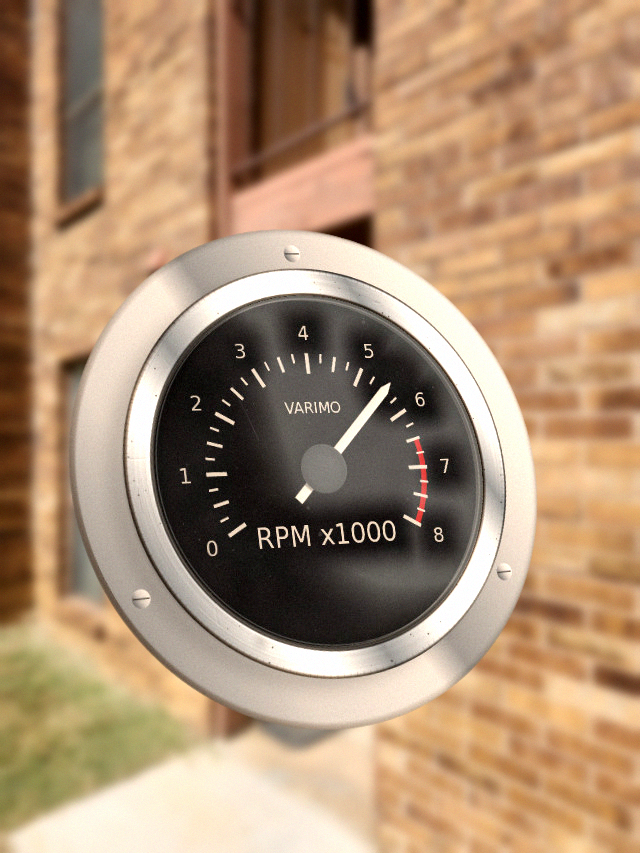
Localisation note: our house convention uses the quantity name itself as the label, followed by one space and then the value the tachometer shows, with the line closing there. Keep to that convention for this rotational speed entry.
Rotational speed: 5500 rpm
